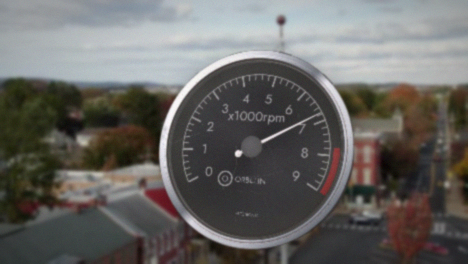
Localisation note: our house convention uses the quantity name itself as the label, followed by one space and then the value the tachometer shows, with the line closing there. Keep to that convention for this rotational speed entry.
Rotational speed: 6800 rpm
